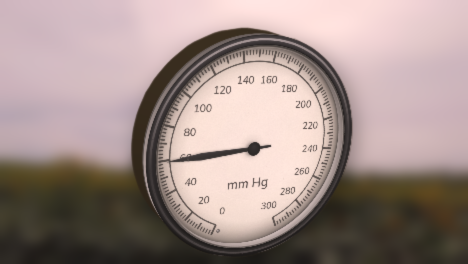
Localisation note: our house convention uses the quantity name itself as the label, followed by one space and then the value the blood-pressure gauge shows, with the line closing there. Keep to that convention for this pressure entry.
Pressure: 60 mmHg
